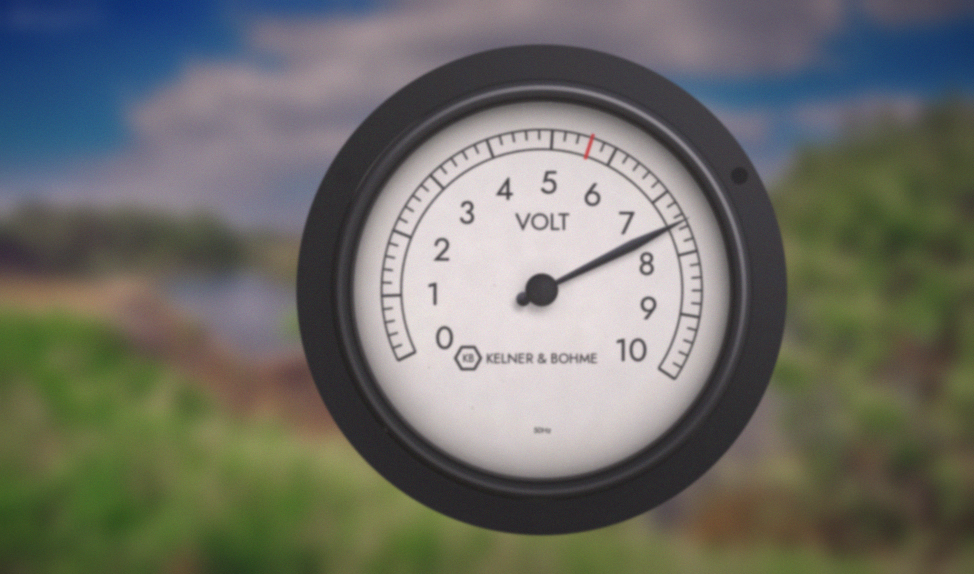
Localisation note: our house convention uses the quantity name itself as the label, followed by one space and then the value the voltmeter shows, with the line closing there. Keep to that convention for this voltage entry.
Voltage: 7.5 V
